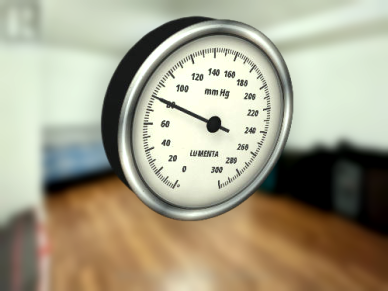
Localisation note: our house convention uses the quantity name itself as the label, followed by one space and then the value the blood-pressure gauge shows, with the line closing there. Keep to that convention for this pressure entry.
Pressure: 80 mmHg
